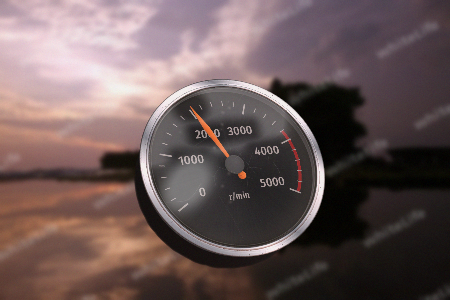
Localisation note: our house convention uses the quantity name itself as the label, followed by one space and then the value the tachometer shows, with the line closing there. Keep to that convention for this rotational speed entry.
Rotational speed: 2000 rpm
